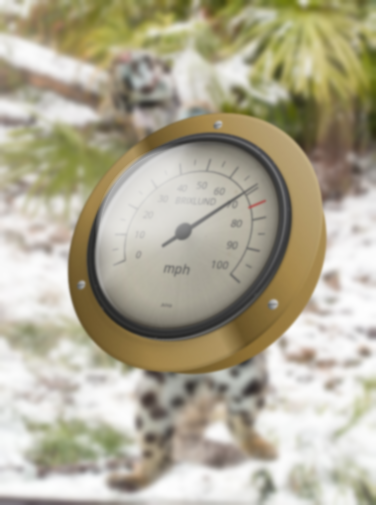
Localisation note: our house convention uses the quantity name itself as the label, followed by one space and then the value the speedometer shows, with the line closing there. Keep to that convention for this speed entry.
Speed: 70 mph
